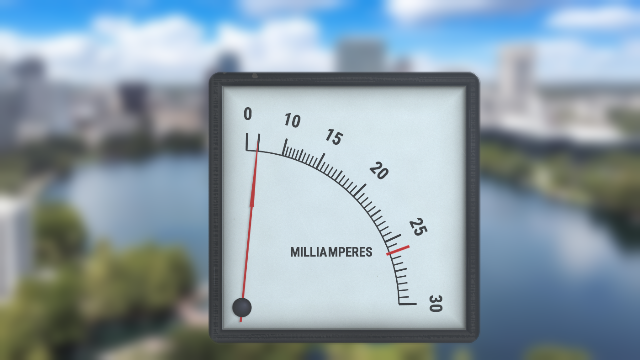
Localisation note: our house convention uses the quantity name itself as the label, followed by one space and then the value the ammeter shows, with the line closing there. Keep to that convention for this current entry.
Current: 5 mA
